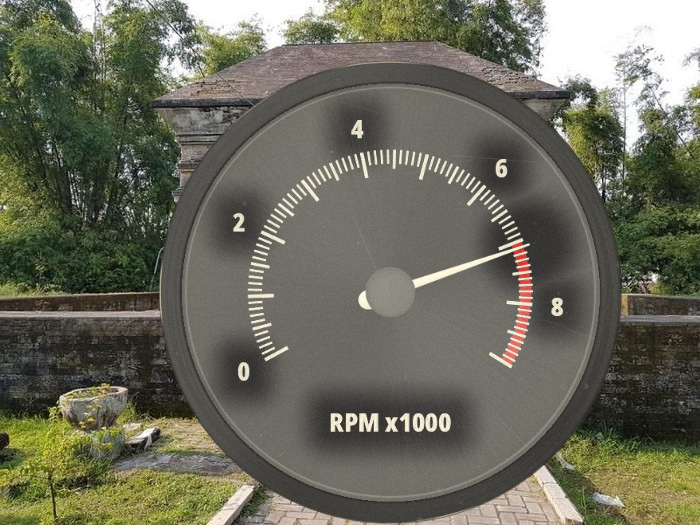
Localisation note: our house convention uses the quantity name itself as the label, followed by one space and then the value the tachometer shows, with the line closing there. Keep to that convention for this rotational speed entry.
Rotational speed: 7100 rpm
